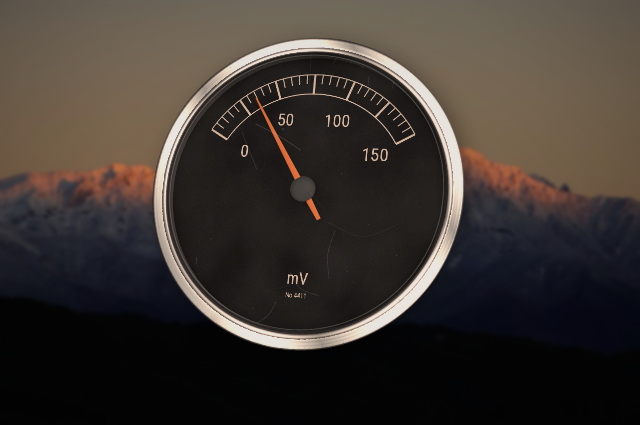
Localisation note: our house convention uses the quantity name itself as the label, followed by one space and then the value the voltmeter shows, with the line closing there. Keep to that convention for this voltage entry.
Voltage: 35 mV
